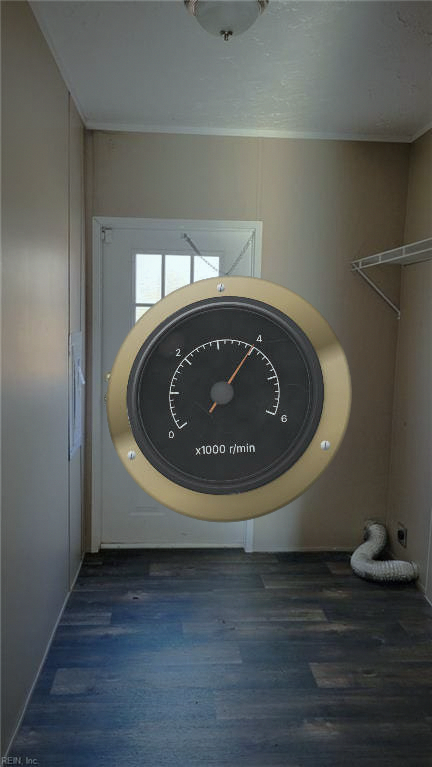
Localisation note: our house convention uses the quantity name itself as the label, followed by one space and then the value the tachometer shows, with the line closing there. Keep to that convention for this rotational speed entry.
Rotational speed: 4000 rpm
